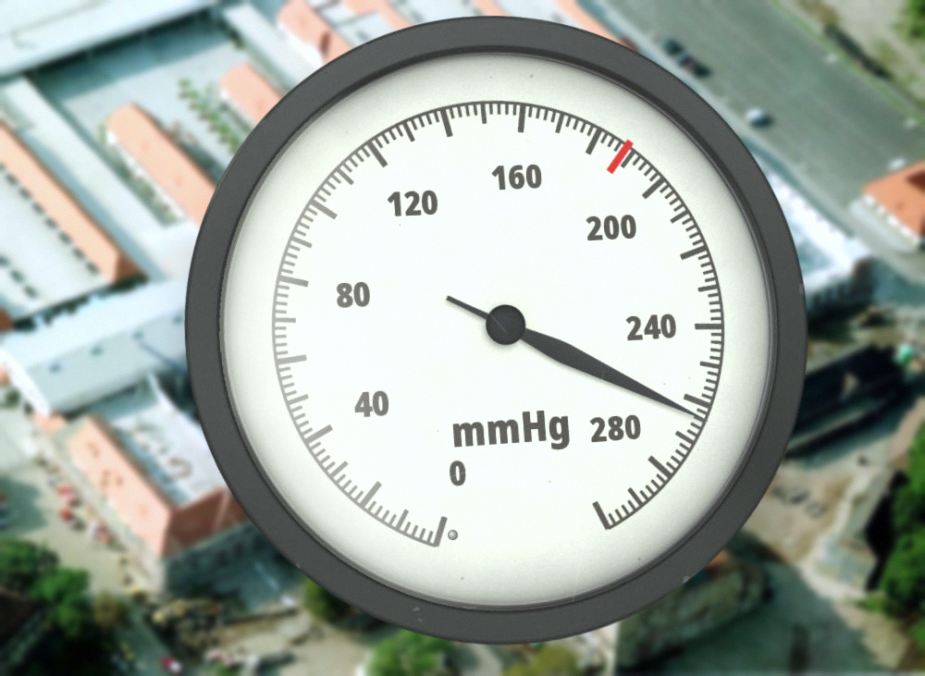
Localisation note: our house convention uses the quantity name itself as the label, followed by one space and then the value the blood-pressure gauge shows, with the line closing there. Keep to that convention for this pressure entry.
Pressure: 264 mmHg
